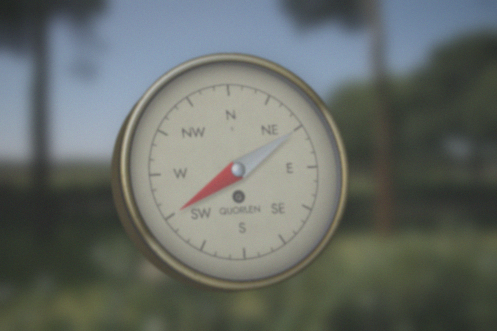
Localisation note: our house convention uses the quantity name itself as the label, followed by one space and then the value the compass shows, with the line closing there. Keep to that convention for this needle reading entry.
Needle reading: 240 °
